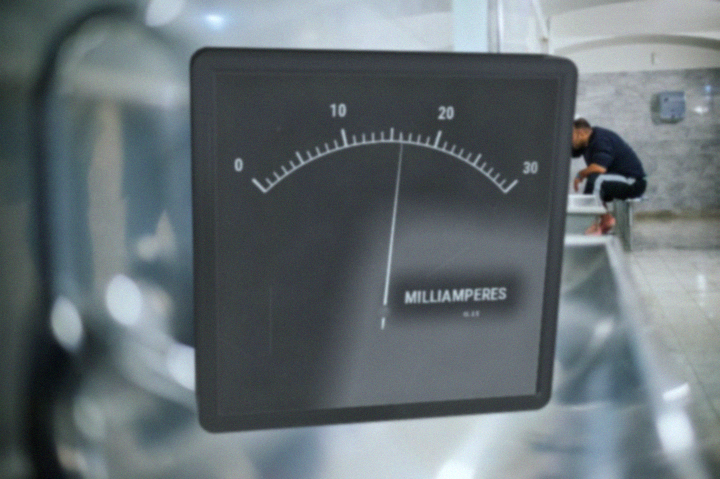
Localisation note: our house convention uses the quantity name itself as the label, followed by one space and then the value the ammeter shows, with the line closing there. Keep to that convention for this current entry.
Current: 16 mA
